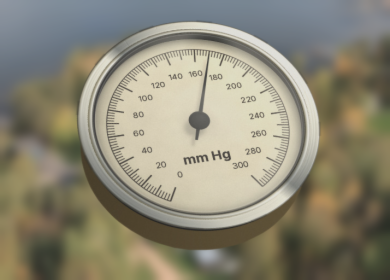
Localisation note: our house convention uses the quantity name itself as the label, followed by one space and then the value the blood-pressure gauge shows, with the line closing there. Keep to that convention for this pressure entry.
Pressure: 170 mmHg
